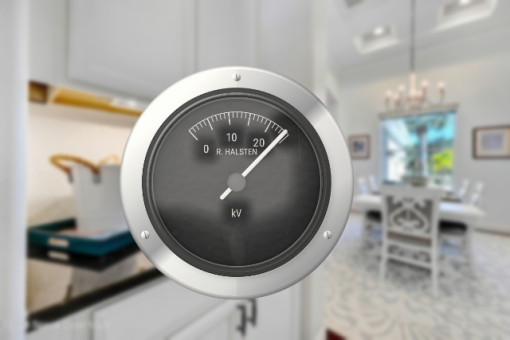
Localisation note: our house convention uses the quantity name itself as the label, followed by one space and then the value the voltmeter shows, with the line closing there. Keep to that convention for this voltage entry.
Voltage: 24 kV
